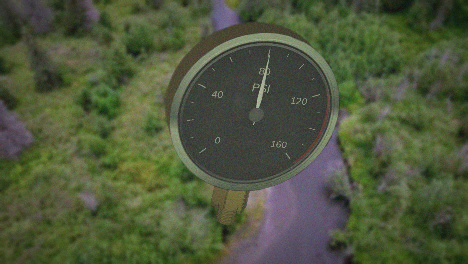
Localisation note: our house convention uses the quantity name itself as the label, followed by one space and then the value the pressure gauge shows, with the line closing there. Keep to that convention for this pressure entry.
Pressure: 80 psi
